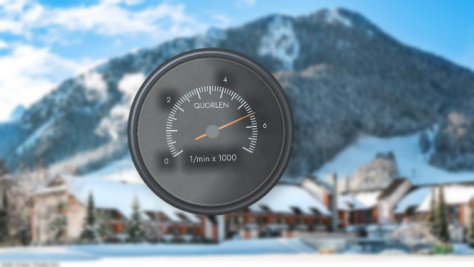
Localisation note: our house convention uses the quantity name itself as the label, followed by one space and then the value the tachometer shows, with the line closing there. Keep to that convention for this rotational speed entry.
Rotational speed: 5500 rpm
